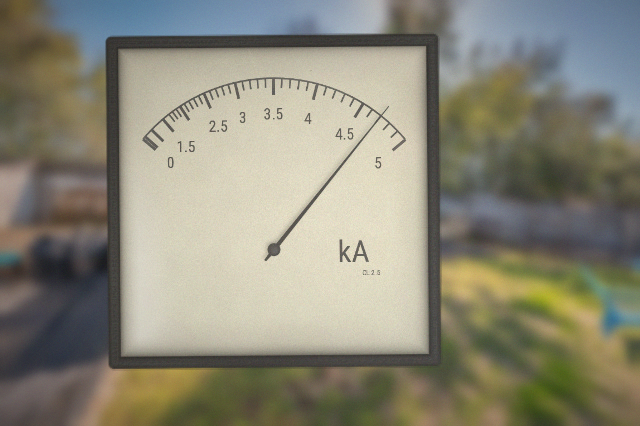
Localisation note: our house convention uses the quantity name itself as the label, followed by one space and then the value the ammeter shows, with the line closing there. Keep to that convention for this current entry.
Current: 4.7 kA
